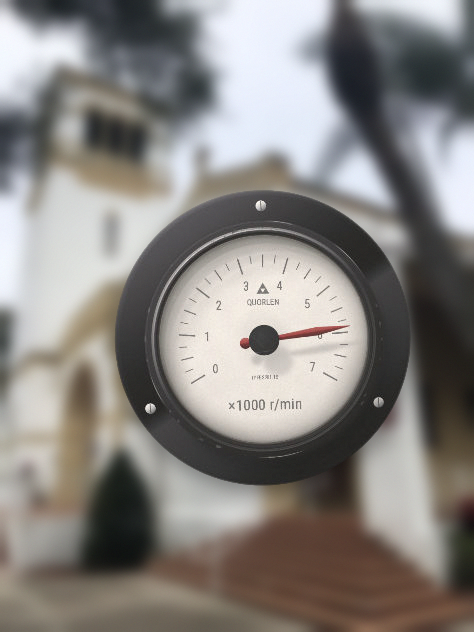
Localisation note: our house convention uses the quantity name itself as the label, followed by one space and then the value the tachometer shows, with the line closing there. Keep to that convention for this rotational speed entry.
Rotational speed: 5875 rpm
